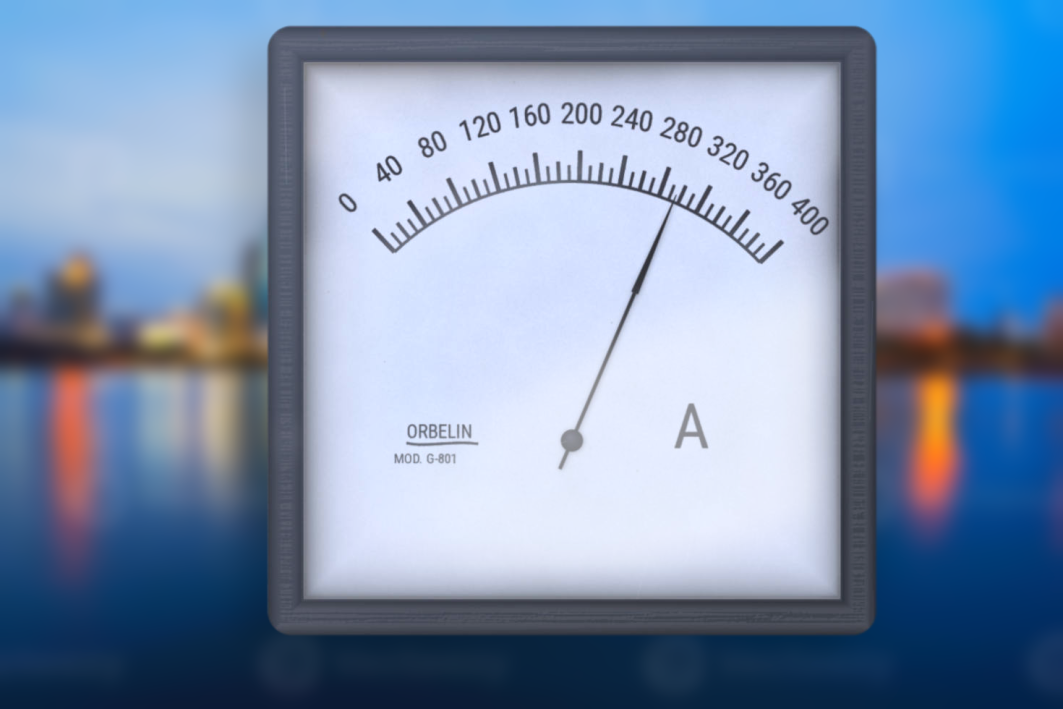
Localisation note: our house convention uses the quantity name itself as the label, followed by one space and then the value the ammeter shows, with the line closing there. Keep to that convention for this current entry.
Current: 295 A
